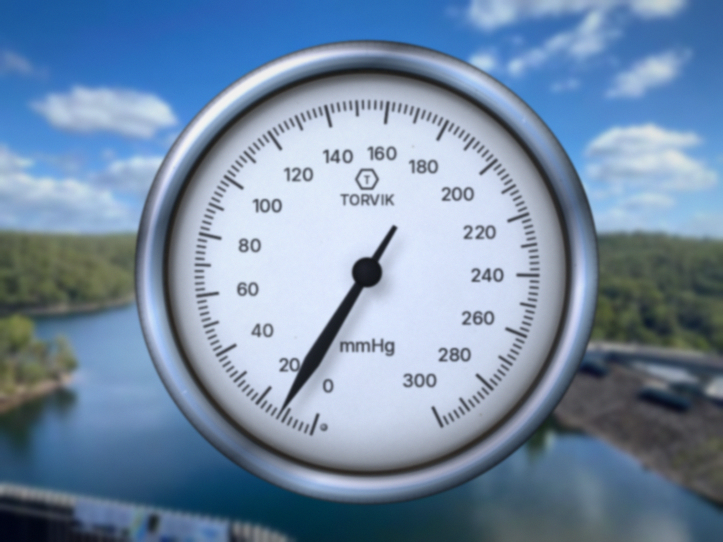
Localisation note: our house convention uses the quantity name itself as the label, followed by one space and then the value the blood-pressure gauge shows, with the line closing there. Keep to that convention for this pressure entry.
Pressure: 12 mmHg
